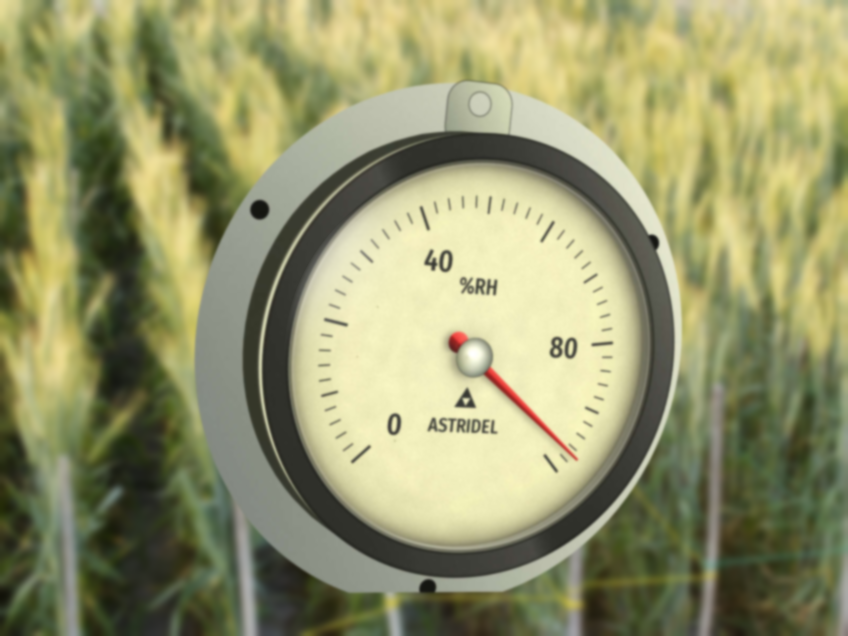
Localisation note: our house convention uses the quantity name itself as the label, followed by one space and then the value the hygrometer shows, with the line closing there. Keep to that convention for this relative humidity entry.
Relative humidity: 97 %
